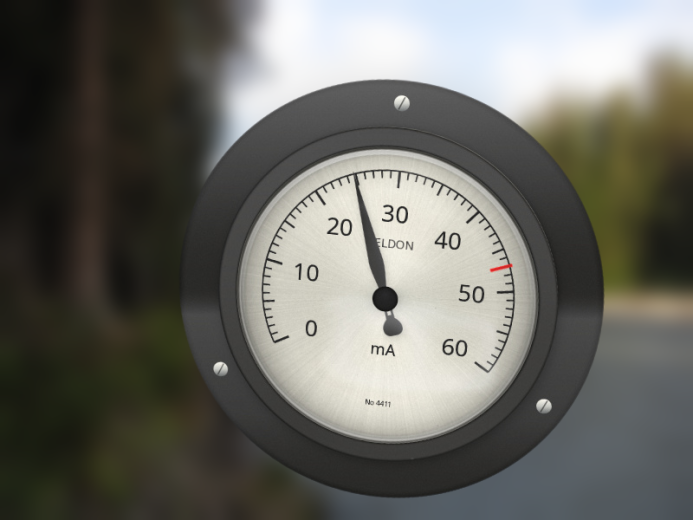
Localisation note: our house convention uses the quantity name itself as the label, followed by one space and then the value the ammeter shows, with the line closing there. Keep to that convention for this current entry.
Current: 25 mA
